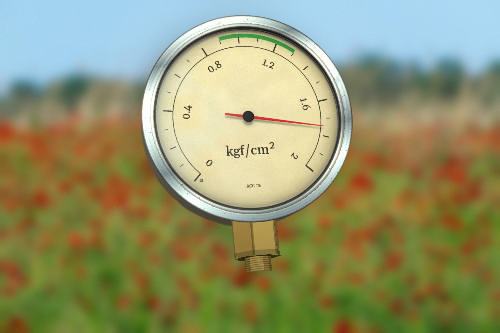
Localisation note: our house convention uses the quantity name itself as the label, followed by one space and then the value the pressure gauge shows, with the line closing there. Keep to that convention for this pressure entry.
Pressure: 1.75 kg/cm²
